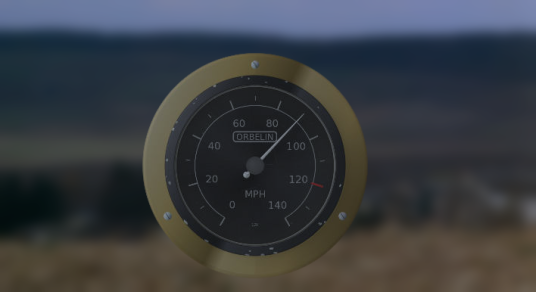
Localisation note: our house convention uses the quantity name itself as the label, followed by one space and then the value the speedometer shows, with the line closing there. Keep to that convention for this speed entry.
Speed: 90 mph
